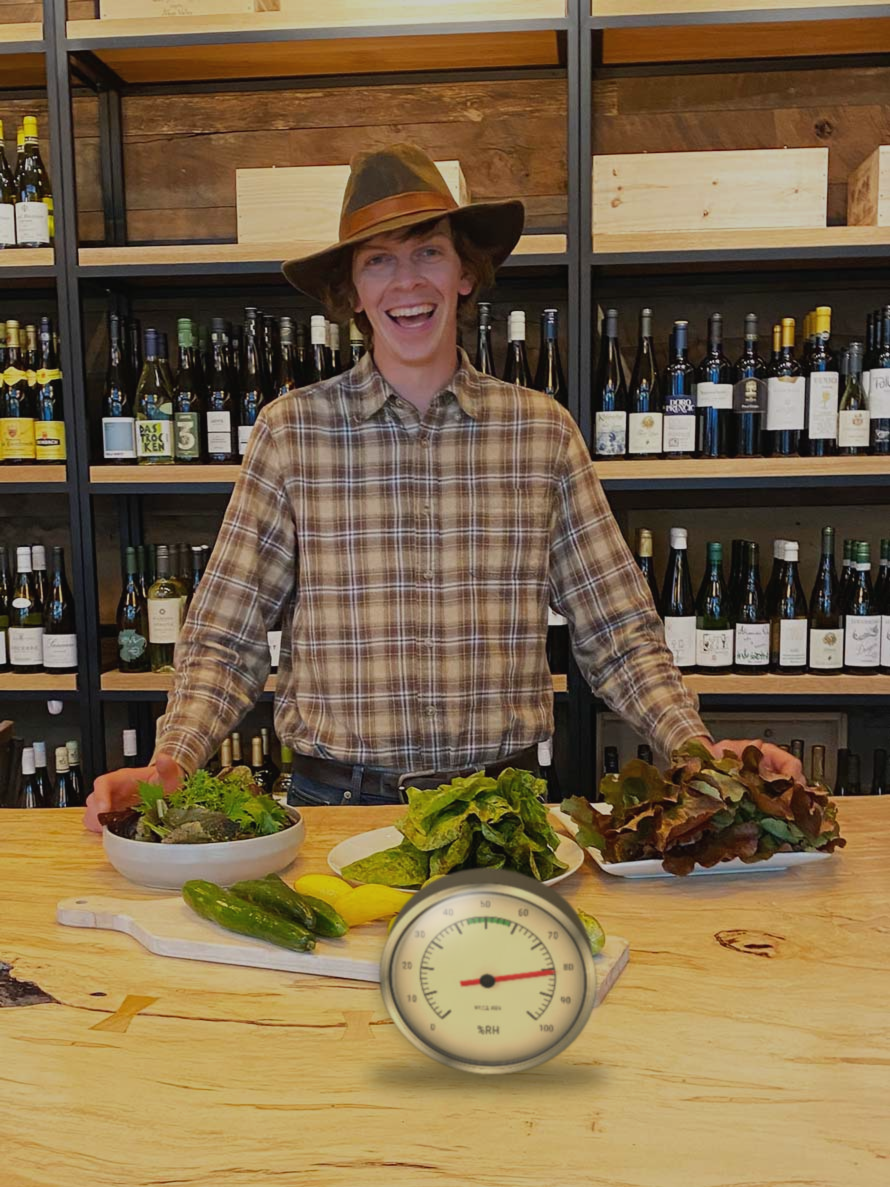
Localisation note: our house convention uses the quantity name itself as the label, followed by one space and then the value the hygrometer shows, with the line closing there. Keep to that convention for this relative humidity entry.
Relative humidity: 80 %
